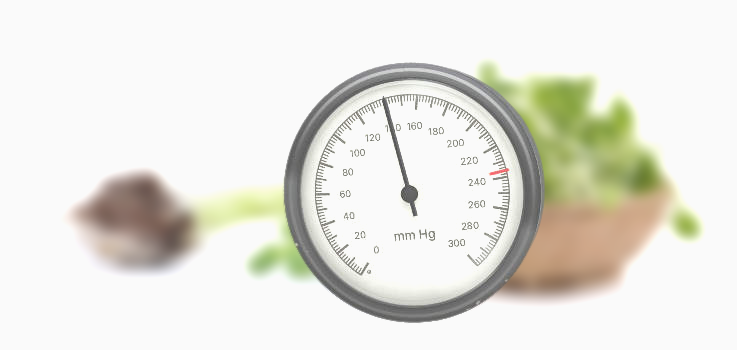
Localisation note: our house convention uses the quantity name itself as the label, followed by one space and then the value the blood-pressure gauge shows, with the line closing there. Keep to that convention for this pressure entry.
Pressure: 140 mmHg
